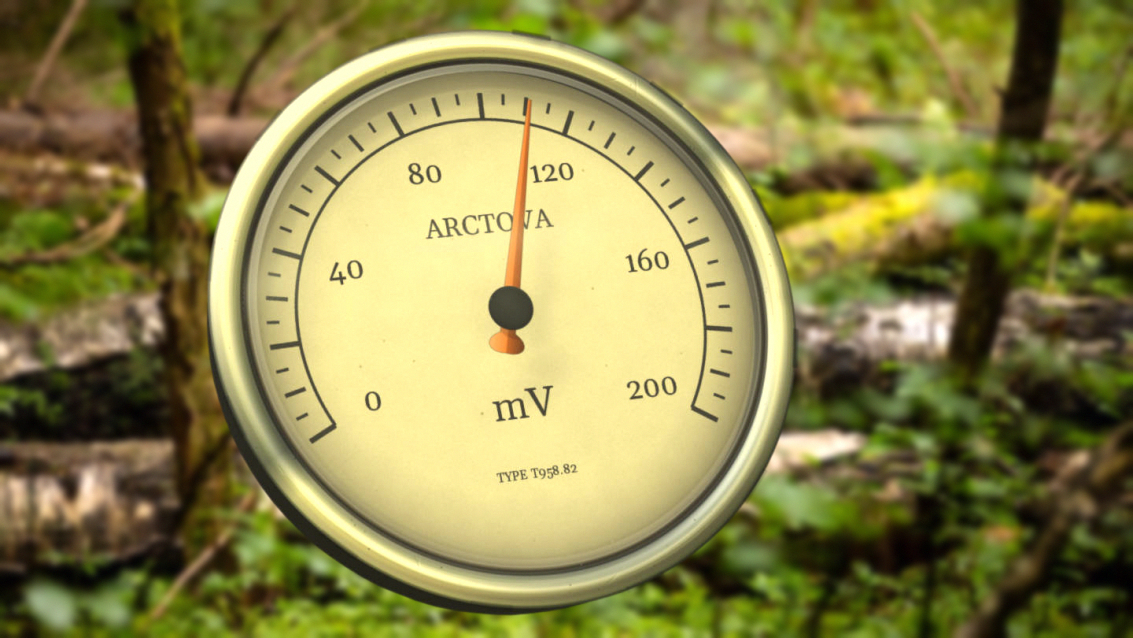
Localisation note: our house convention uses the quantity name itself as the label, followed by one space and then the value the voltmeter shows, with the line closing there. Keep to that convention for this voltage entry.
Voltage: 110 mV
